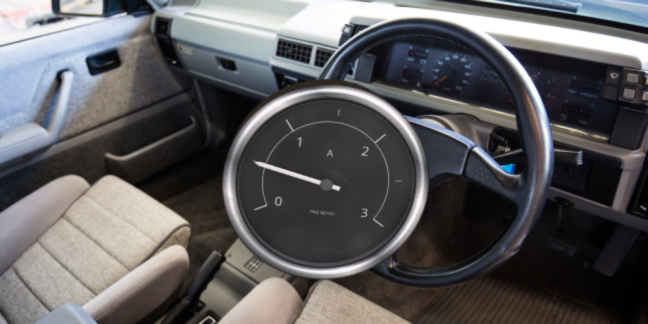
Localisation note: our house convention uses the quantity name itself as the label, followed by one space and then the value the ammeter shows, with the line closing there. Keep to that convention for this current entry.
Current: 0.5 A
